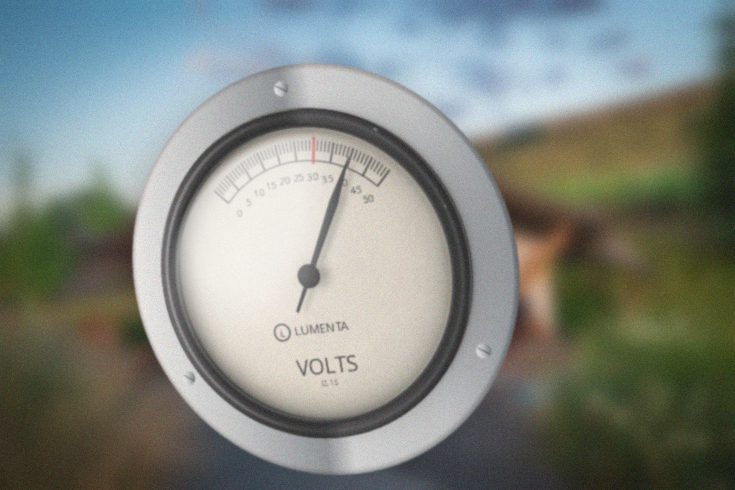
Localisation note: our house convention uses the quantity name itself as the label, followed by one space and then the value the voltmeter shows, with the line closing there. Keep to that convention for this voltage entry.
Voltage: 40 V
